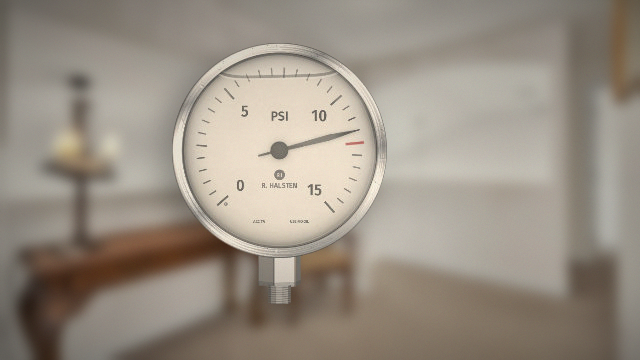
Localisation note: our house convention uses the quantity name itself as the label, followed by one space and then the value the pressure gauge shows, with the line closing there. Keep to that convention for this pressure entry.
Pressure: 11.5 psi
